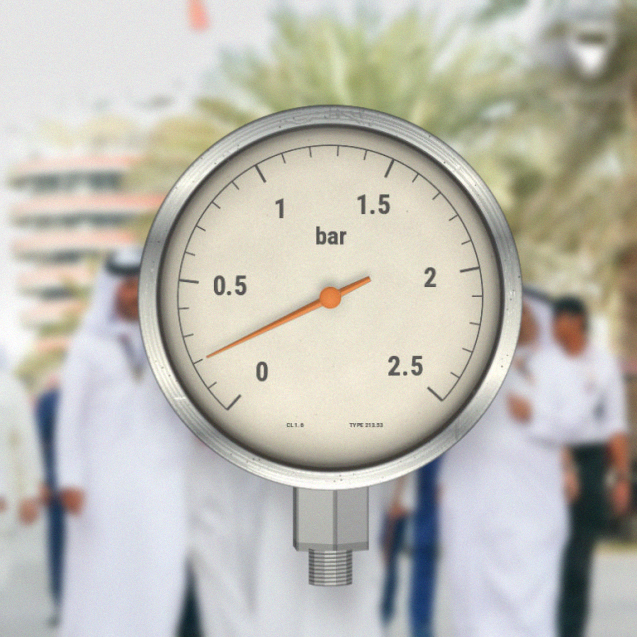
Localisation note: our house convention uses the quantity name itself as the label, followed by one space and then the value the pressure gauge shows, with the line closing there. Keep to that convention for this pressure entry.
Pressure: 0.2 bar
